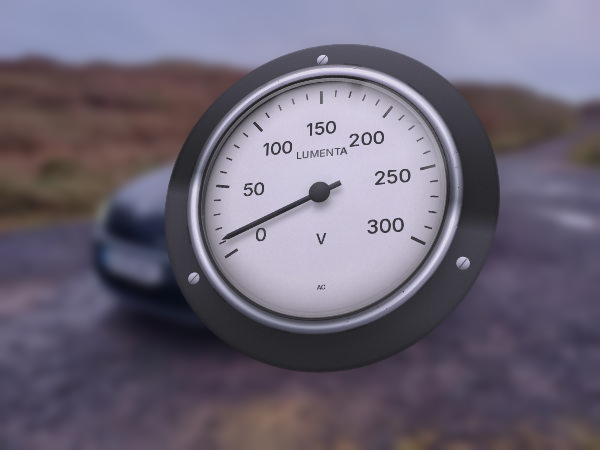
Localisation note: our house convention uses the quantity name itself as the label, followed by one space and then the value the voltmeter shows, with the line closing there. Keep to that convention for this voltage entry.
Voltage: 10 V
